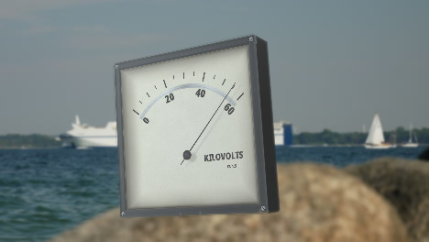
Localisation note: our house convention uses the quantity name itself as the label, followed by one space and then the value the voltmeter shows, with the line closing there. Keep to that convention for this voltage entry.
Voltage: 55 kV
